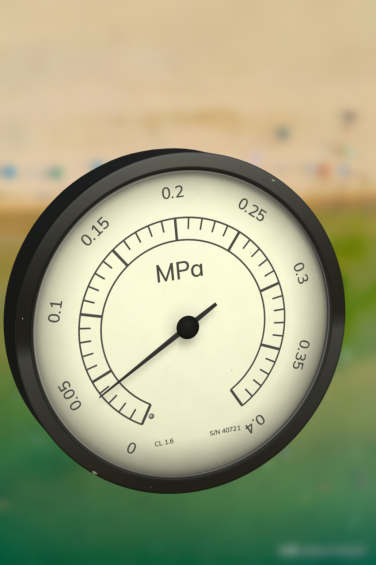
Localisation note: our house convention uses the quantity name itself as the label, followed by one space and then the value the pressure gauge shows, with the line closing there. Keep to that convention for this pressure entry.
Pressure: 0.04 MPa
